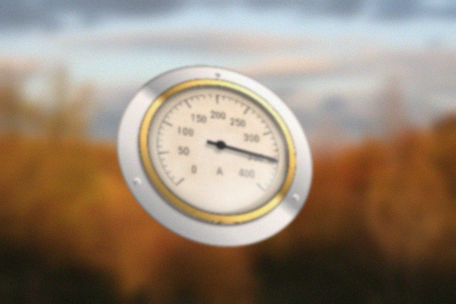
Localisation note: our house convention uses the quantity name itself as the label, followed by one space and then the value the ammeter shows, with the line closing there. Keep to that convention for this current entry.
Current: 350 A
